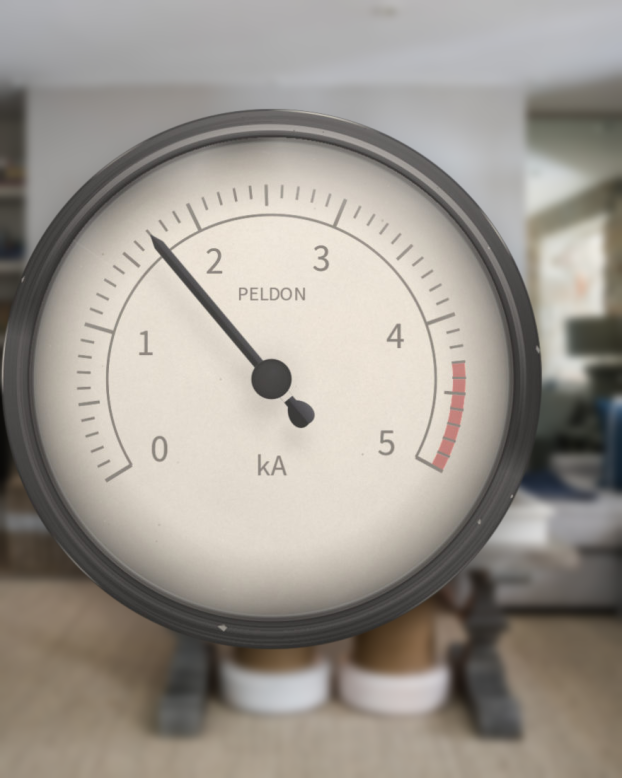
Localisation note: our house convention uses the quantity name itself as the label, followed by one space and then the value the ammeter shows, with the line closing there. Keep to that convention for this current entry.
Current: 1.7 kA
